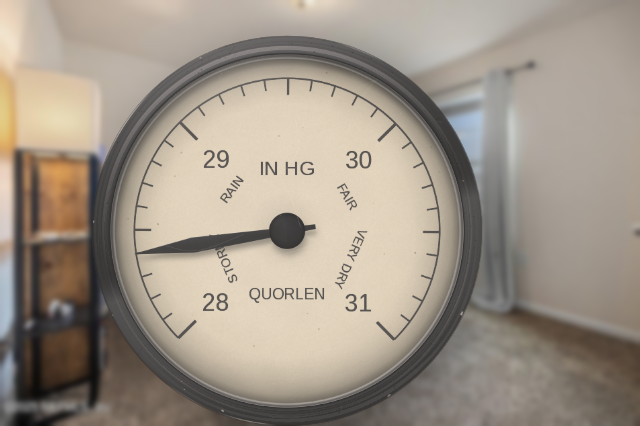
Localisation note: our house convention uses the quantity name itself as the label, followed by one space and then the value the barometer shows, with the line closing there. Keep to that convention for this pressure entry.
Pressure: 28.4 inHg
